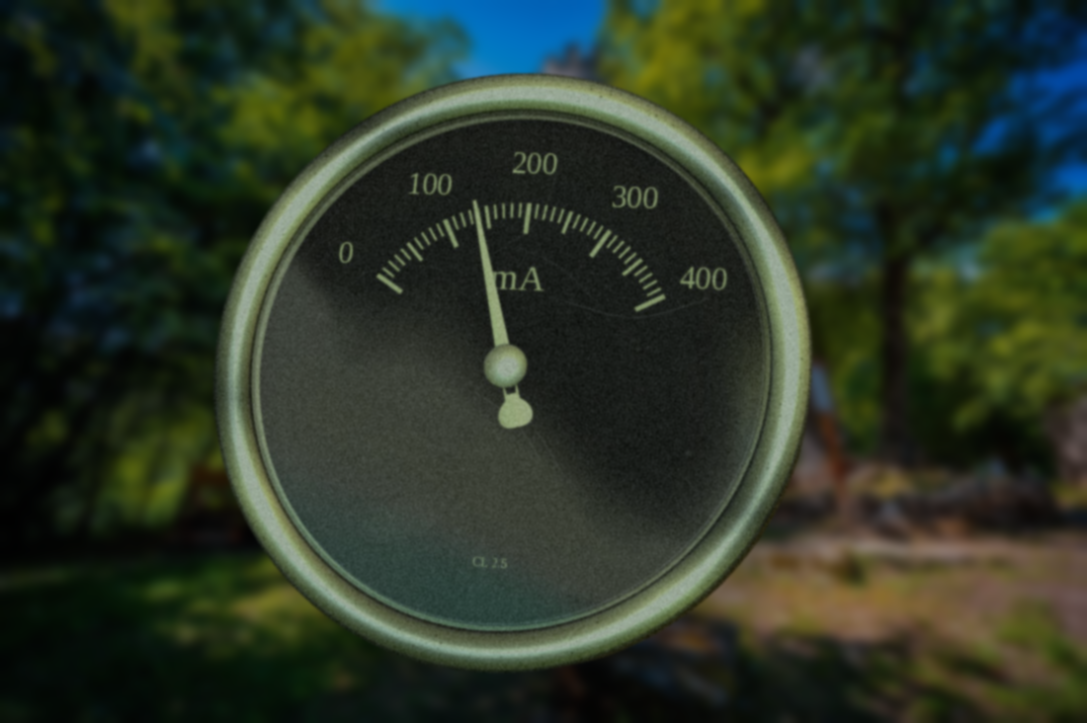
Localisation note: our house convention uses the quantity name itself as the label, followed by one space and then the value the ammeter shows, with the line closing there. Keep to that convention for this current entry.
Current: 140 mA
